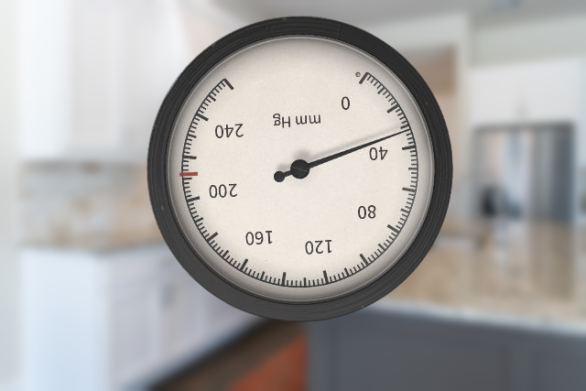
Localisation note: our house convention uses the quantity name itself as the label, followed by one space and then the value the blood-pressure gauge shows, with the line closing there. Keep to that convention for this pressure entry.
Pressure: 32 mmHg
